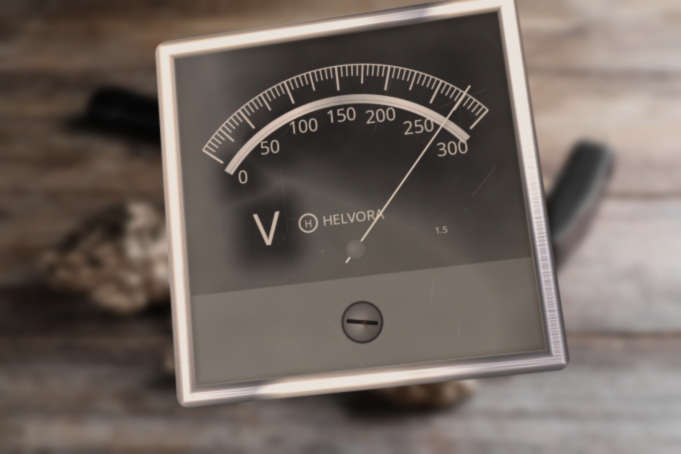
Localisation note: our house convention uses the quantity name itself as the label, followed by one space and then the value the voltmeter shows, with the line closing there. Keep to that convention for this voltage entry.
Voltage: 275 V
